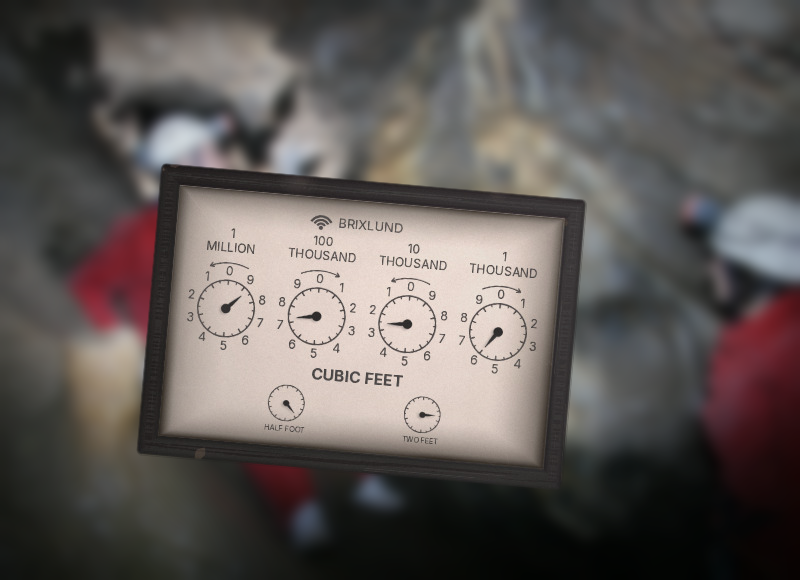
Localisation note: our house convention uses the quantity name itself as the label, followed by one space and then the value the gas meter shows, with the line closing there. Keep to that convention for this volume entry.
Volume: 872600 ft³
